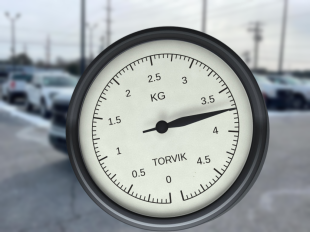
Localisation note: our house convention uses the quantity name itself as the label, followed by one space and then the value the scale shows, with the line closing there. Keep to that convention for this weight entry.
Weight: 3.75 kg
